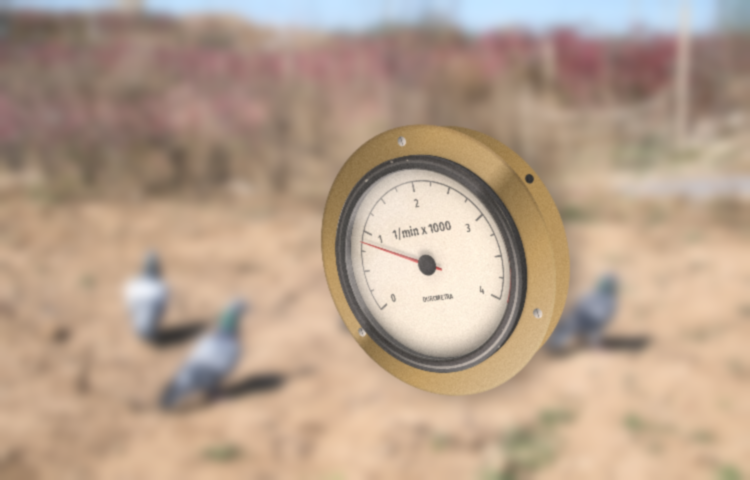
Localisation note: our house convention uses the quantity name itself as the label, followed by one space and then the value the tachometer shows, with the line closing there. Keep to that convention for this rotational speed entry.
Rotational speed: 875 rpm
